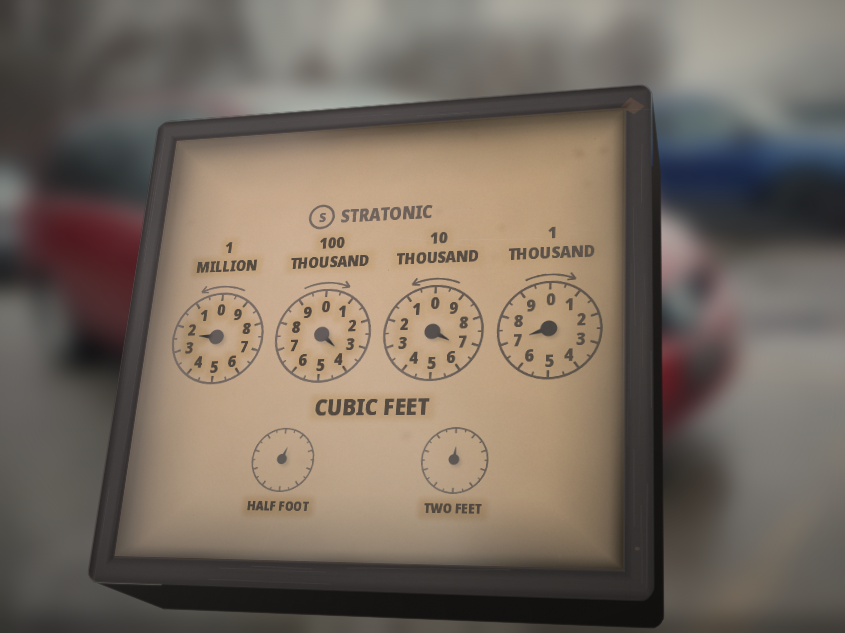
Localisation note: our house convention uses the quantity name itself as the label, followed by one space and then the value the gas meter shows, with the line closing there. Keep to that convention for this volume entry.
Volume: 236700 ft³
